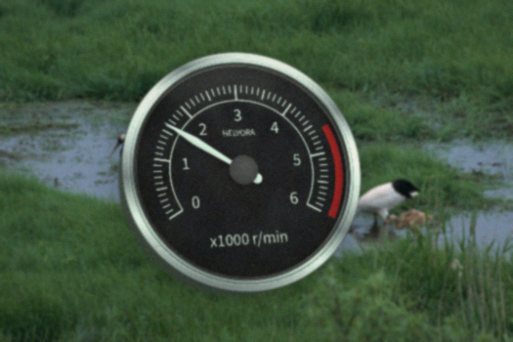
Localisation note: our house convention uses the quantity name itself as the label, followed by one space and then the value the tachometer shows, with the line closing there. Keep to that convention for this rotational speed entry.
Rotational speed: 1600 rpm
